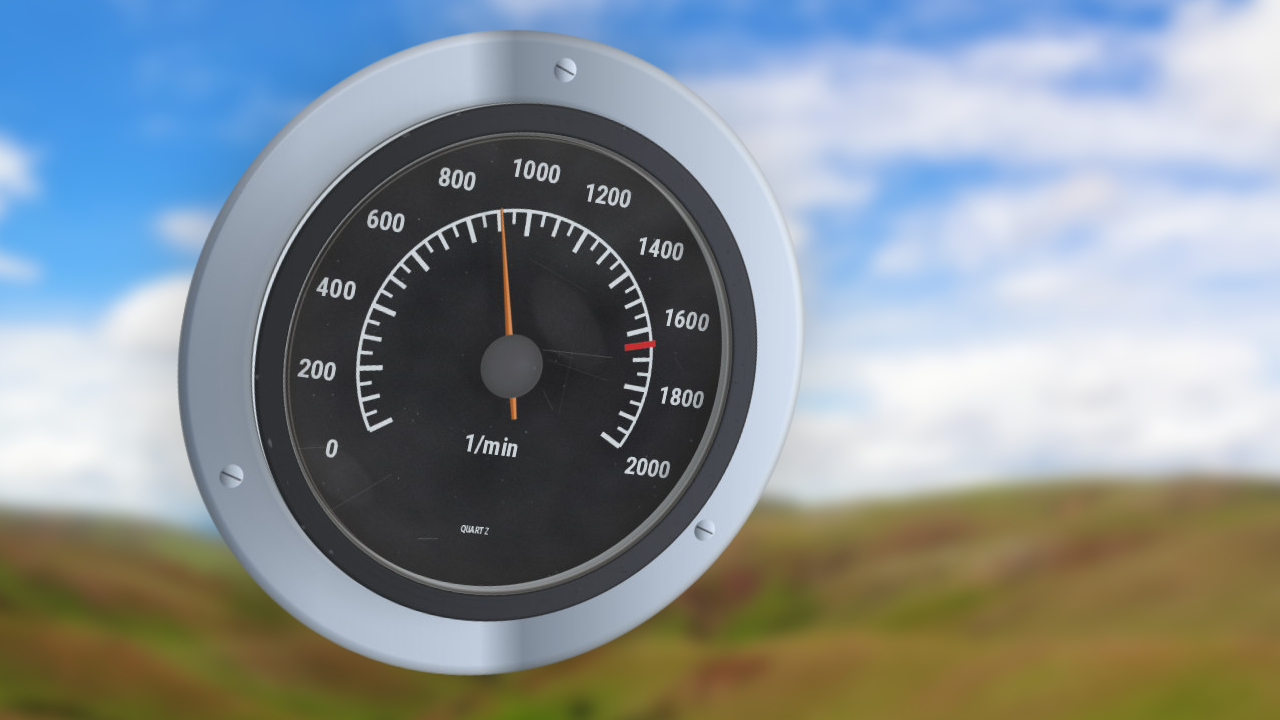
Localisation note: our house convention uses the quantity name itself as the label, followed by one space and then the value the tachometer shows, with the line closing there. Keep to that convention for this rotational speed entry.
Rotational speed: 900 rpm
